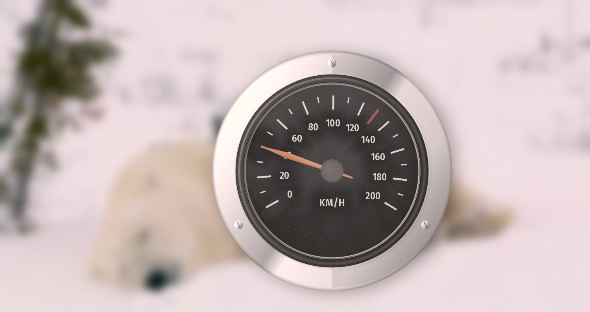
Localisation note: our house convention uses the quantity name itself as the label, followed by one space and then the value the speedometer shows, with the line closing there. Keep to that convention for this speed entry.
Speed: 40 km/h
